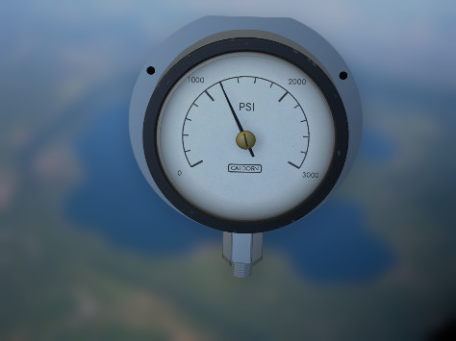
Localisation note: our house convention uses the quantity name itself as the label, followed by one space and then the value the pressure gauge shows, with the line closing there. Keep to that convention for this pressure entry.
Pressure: 1200 psi
